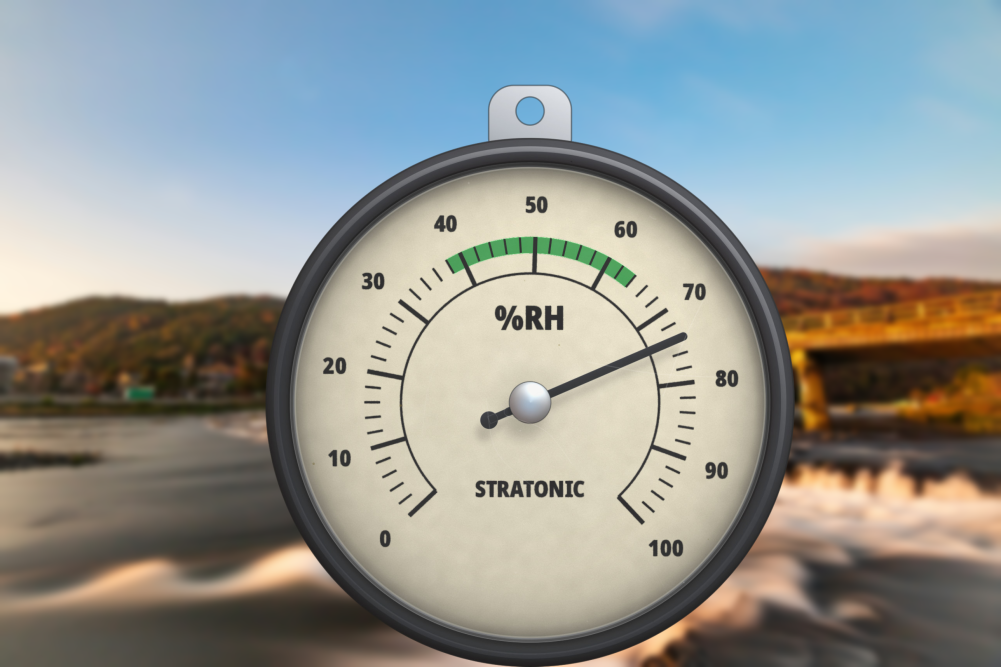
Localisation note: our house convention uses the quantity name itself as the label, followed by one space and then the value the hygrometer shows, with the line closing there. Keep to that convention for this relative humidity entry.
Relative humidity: 74 %
